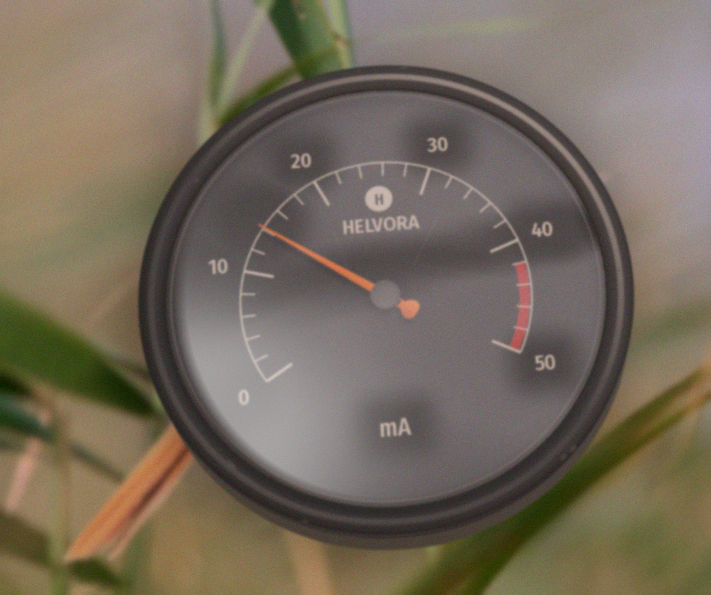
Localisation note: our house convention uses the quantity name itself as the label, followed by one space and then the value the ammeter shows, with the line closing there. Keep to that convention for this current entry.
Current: 14 mA
